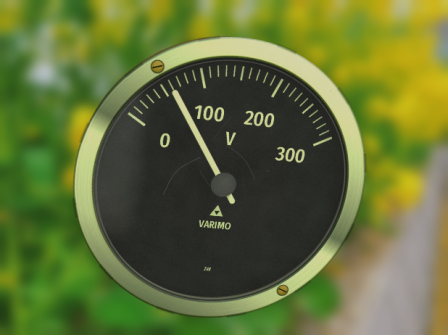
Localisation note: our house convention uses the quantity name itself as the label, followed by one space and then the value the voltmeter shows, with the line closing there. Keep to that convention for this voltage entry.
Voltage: 60 V
